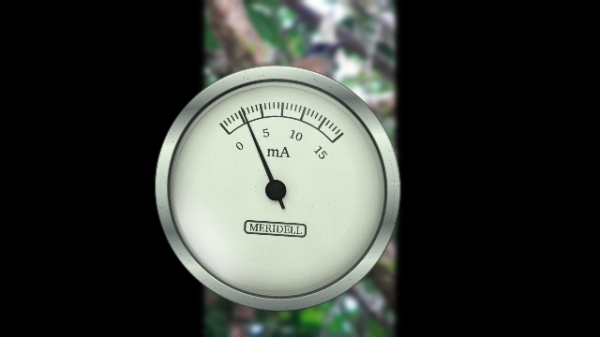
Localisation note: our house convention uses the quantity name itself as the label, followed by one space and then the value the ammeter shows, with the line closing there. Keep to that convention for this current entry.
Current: 3 mA
